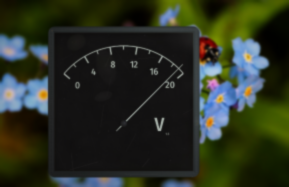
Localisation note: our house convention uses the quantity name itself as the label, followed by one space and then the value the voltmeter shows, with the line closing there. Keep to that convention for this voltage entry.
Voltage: 19 V
